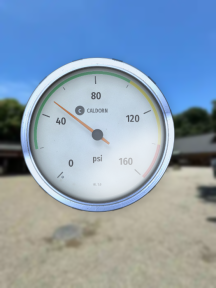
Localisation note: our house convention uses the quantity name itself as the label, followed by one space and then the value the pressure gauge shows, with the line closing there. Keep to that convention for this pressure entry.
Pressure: 50 psi
